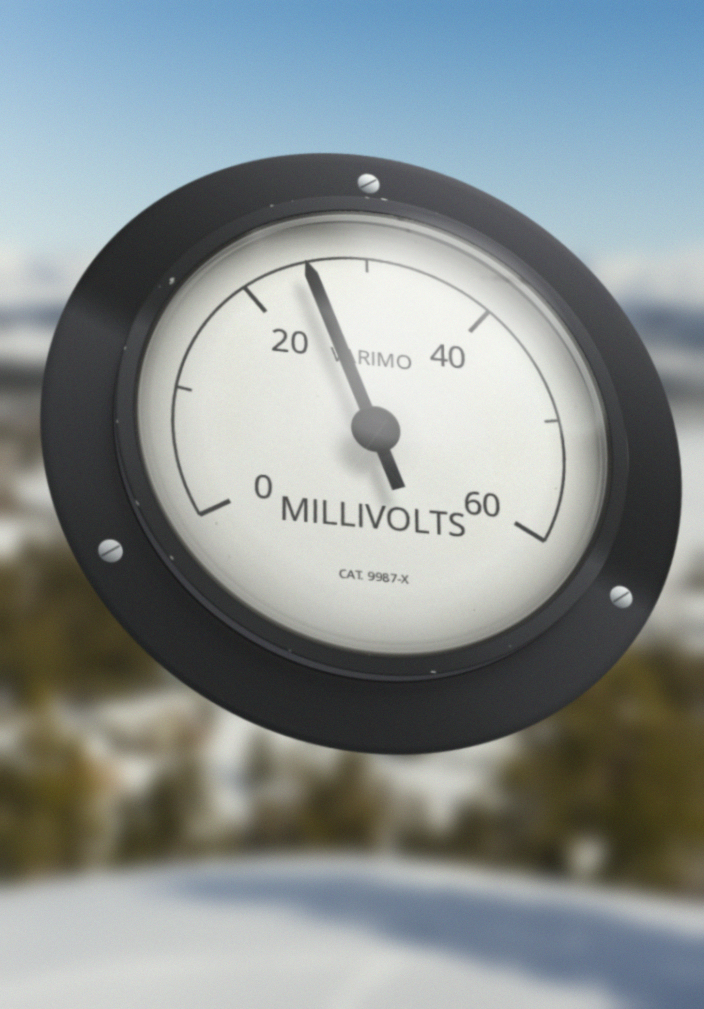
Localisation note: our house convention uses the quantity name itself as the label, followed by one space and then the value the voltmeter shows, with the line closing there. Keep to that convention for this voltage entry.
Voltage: 25 mV
